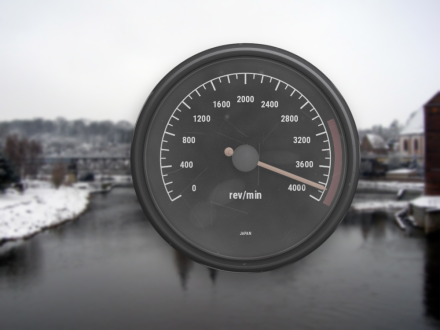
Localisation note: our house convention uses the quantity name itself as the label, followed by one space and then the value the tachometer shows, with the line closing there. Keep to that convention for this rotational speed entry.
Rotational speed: 3850 rpm
